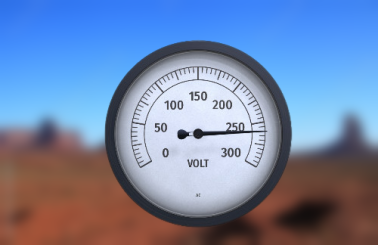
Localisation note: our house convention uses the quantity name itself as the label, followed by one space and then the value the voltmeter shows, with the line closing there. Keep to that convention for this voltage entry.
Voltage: 260 V
